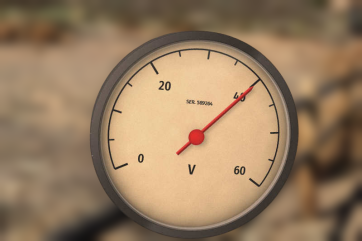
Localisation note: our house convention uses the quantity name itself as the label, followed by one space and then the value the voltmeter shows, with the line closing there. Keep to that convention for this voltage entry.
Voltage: 40 V
